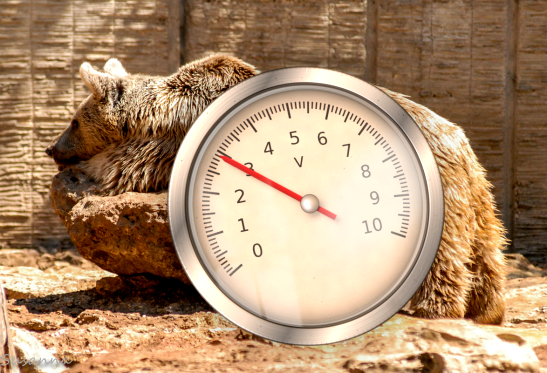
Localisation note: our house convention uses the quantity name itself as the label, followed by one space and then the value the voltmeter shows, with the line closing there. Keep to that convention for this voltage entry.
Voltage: 2.9 V
